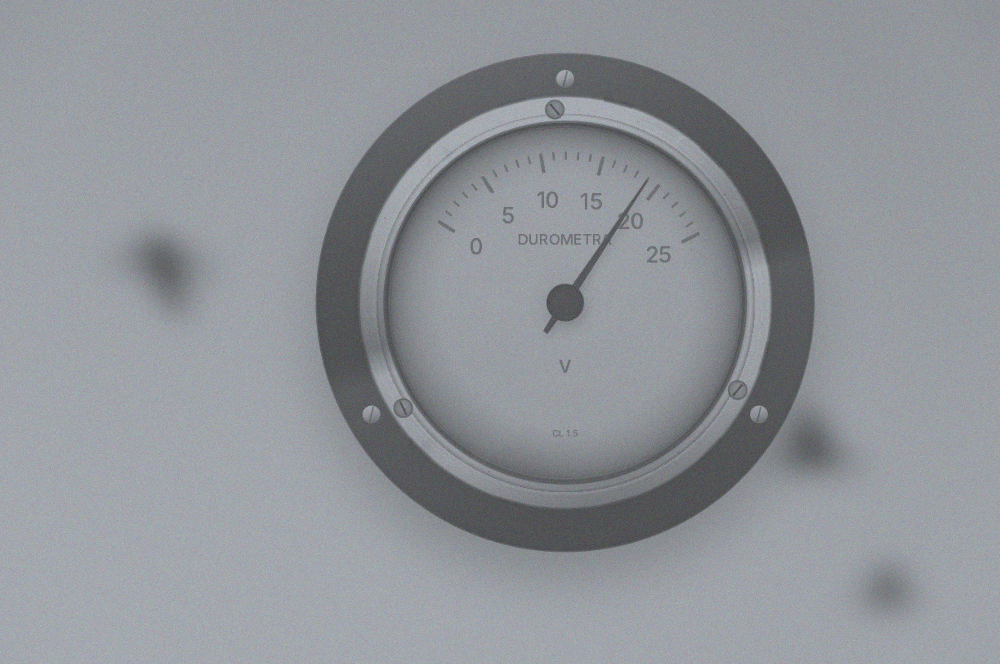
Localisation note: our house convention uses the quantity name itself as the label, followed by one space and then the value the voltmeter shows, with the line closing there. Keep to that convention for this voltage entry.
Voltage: 19 V
